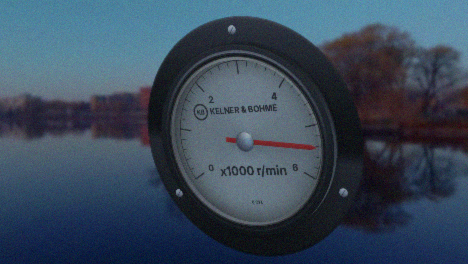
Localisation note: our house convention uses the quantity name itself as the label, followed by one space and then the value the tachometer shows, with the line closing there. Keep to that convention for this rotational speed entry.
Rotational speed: 5400 rpm
